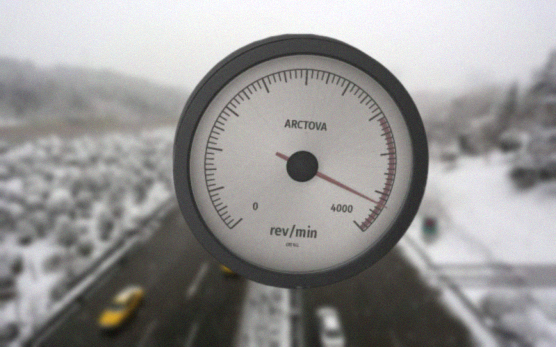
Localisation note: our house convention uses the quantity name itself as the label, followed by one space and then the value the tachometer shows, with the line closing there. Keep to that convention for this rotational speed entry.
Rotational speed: 3700 rpm
